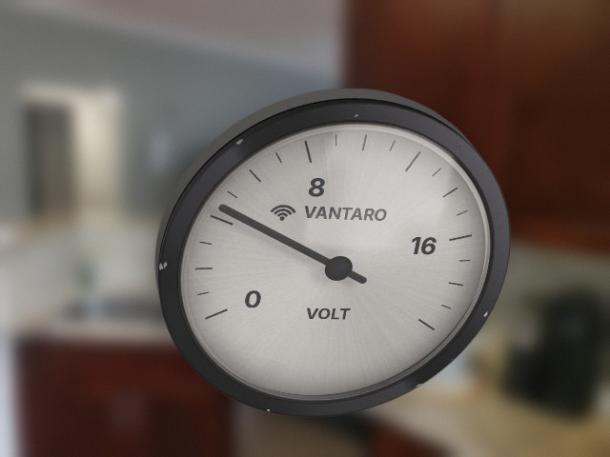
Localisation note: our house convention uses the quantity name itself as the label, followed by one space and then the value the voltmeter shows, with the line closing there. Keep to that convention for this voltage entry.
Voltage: 4.5 V
